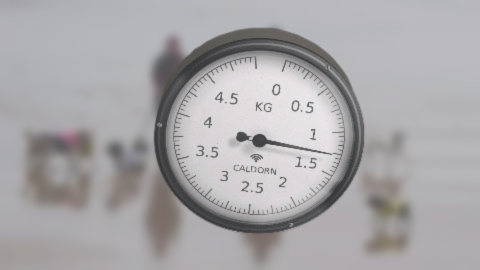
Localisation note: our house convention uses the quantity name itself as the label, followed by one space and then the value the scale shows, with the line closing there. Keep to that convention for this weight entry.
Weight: 1.25 kg
